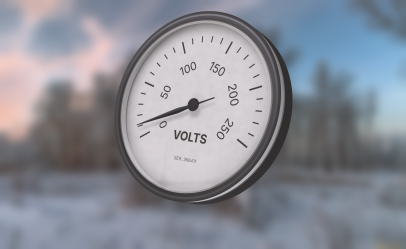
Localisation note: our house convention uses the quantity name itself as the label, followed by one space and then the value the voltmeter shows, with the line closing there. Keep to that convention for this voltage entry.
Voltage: 10 V
